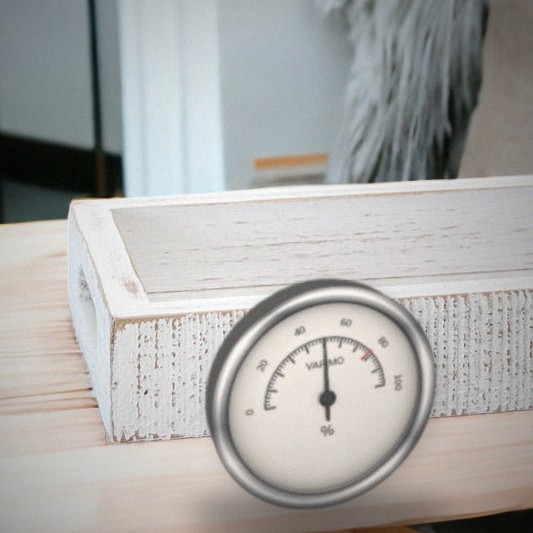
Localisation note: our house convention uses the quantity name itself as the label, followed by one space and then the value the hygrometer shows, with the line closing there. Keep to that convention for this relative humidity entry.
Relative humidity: 50 %
